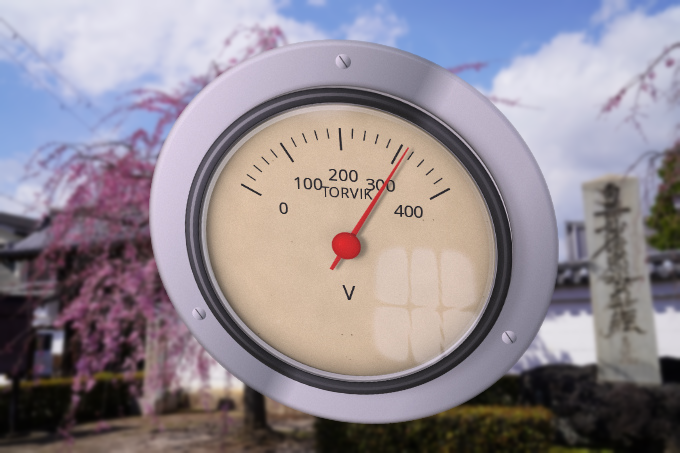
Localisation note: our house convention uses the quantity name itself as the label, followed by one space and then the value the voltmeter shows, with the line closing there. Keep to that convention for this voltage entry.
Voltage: 310 V
